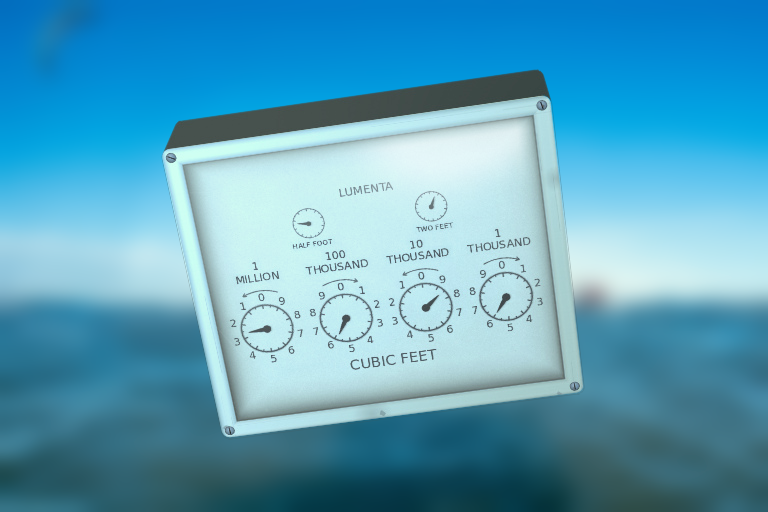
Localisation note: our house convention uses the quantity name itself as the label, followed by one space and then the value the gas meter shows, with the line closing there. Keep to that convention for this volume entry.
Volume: 258600 ft³
